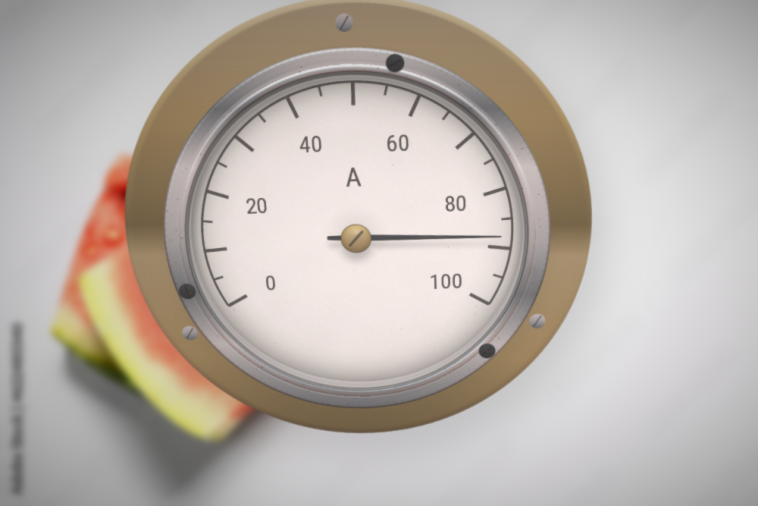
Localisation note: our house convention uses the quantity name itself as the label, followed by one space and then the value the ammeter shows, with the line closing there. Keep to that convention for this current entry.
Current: 87.5 A
